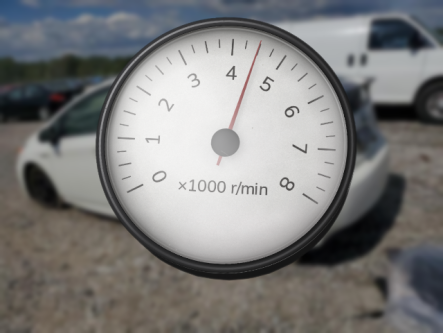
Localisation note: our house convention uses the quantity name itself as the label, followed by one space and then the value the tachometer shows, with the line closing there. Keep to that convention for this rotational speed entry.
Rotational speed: 4500 rpm
